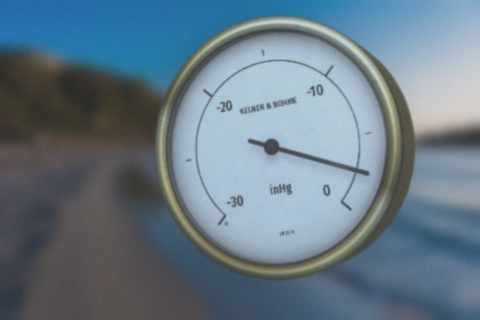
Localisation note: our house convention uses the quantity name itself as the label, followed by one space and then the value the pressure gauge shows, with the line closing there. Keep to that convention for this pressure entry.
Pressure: -2.5 inHg
